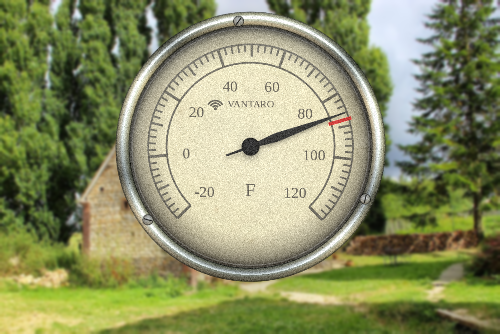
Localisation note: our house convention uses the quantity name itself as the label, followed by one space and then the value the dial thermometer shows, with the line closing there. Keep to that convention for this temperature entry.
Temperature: 86 °F
